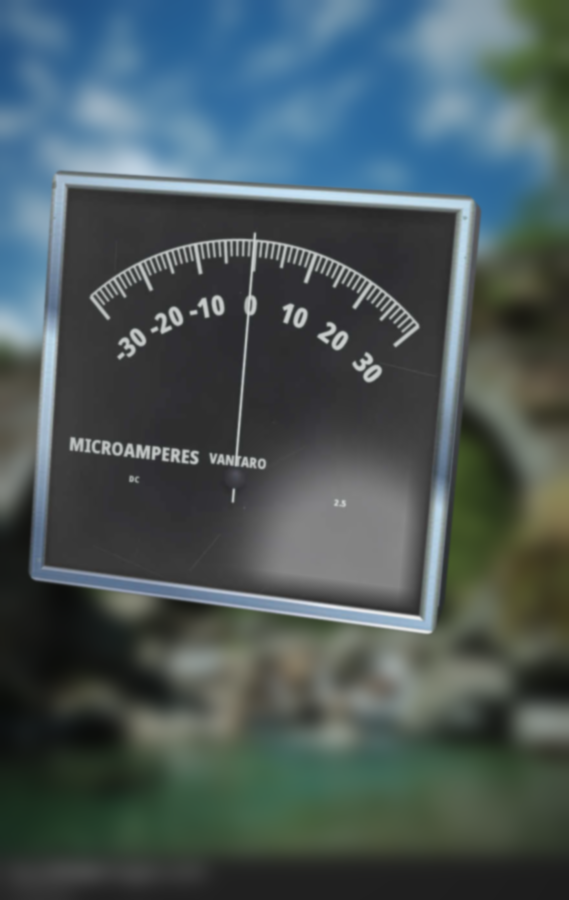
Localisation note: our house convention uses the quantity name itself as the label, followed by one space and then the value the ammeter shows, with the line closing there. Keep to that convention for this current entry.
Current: 0 µA
